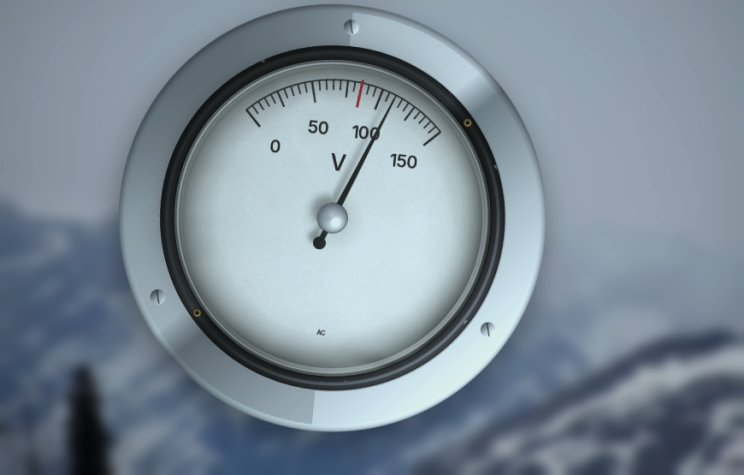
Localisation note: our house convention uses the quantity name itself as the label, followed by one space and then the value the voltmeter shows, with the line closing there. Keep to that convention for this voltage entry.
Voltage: 110 V
